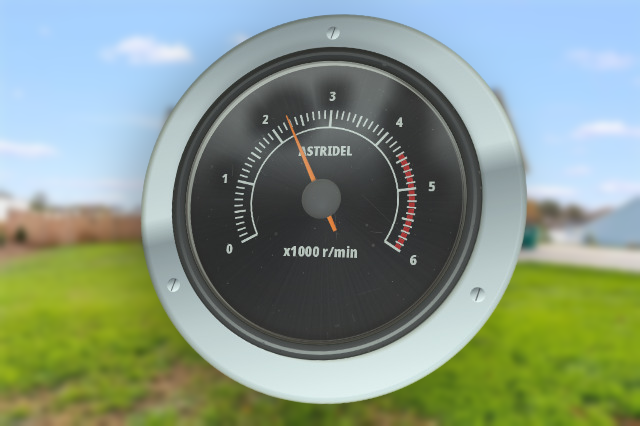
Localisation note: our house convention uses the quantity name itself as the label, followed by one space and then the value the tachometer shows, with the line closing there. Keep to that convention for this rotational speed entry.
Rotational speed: 2300 rpm
